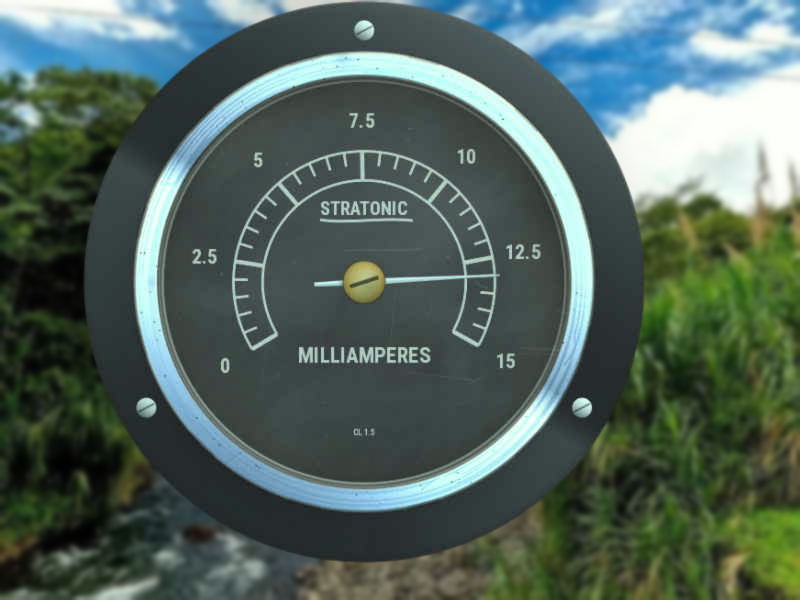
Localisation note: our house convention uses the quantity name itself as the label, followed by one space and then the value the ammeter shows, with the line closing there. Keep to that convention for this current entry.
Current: 13 mA
